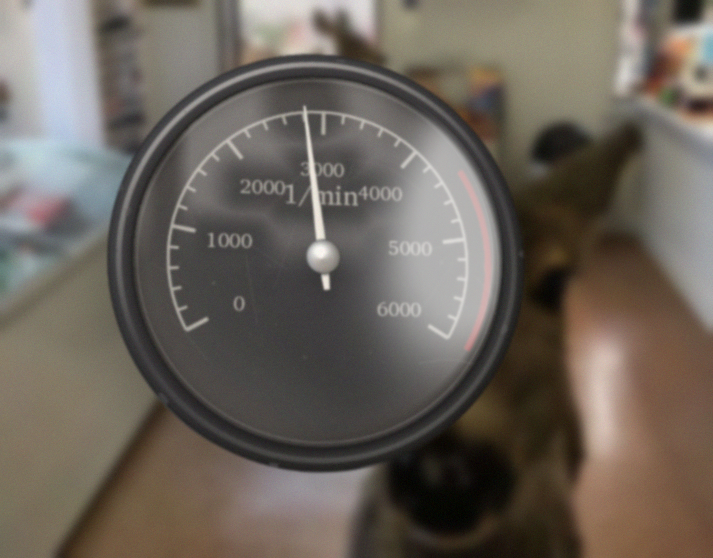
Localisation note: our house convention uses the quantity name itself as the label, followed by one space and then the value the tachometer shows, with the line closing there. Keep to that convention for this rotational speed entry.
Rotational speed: 2800 rpm
